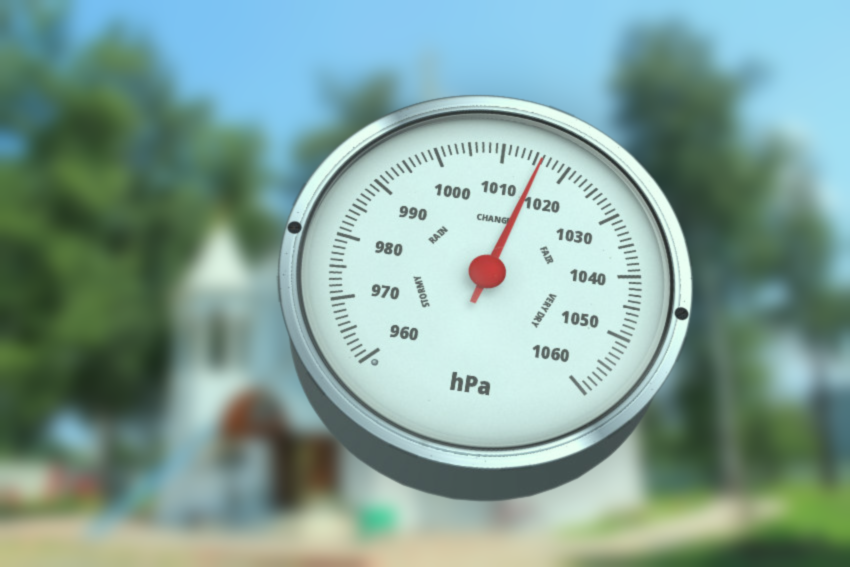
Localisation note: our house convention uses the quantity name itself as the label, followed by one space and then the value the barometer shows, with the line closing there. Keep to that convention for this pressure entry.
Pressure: 1016 hPa
